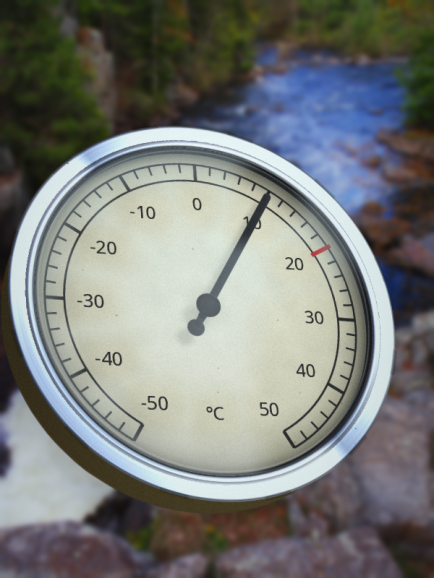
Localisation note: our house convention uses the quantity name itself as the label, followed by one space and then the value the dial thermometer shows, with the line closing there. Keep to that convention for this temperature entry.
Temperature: 10 °C
